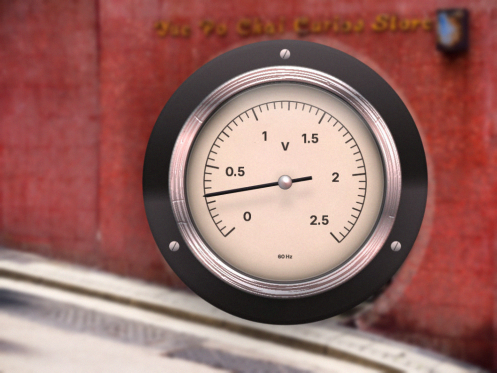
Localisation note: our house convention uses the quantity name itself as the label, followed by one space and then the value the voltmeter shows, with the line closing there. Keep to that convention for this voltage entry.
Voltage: 0.3 V
